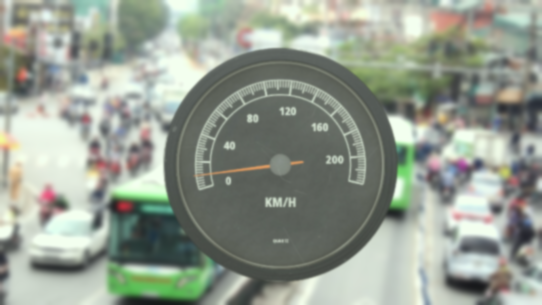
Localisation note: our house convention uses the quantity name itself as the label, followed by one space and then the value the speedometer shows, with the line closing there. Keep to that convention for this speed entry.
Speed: 10 km/h
